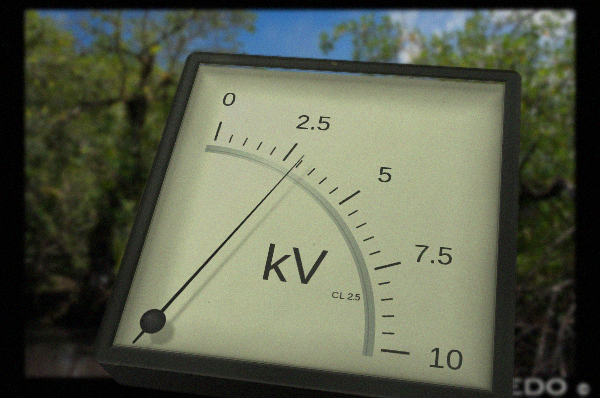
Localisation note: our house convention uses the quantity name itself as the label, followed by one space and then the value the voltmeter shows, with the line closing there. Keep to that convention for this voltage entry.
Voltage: 3 kV
